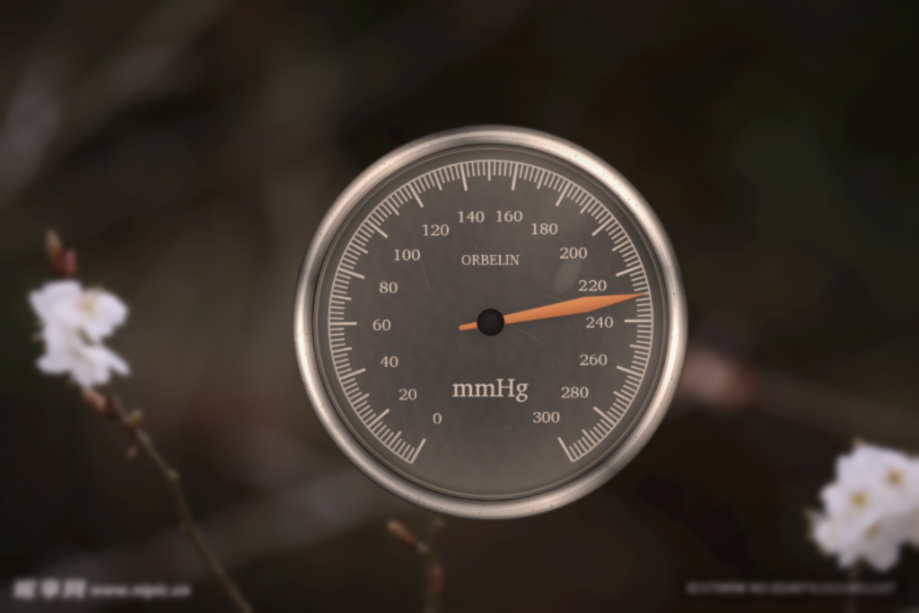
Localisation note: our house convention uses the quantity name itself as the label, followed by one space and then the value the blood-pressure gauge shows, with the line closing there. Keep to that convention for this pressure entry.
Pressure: 230 mmHg
